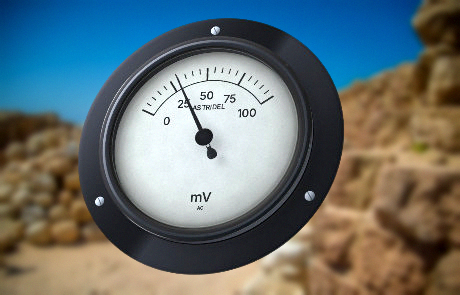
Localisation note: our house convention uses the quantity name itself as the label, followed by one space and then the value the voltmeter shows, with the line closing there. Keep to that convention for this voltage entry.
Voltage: 30 mV
